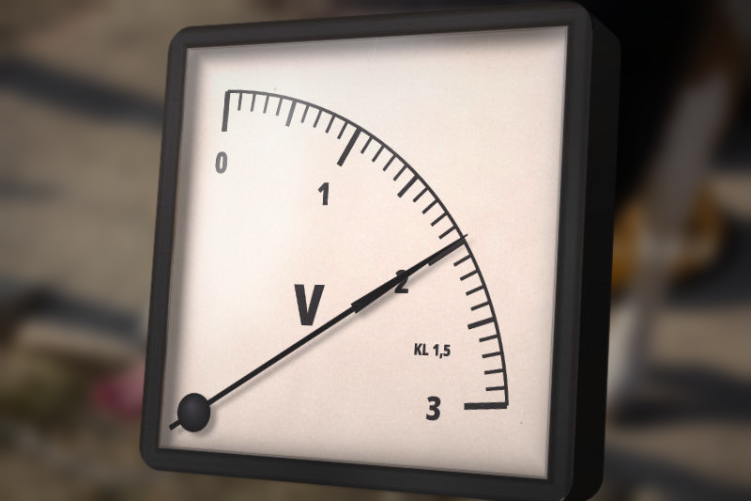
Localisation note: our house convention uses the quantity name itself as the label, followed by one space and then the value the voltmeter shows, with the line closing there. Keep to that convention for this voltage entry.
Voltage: 2 V
